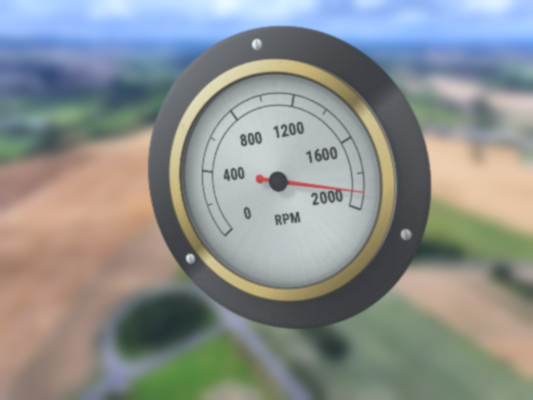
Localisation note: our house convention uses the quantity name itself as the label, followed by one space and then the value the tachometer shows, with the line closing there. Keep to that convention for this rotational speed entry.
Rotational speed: 1900 rpm
